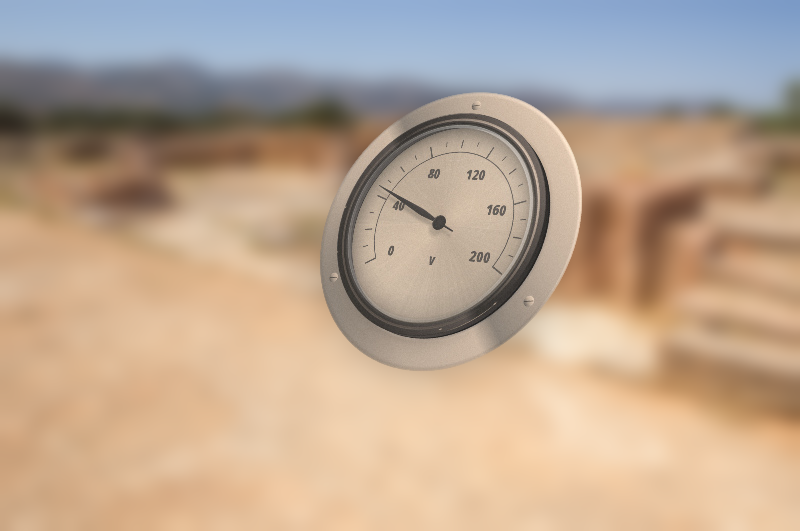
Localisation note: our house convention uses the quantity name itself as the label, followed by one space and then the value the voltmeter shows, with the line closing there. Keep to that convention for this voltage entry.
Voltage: 45 V
